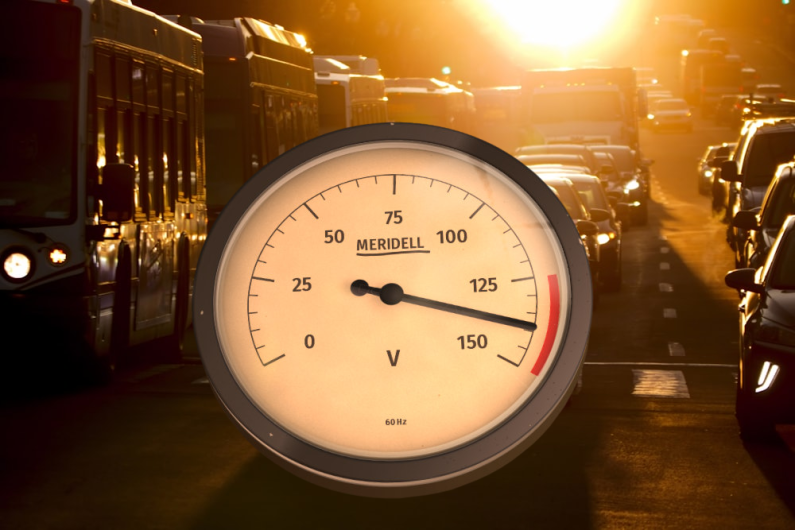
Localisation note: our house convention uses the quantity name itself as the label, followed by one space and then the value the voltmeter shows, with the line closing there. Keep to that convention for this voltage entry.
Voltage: 140 V
